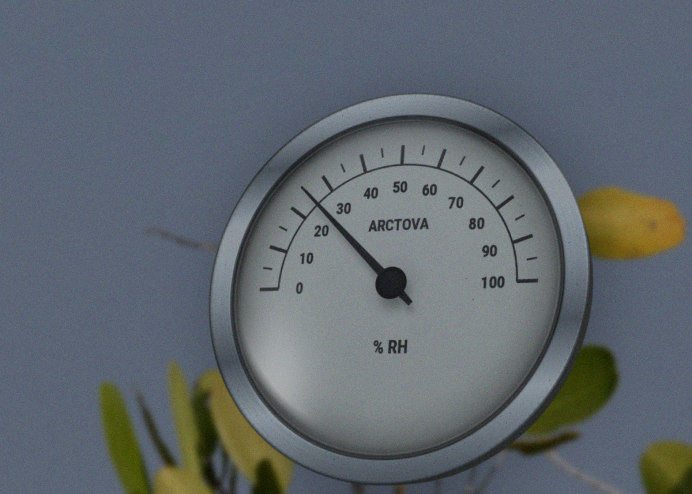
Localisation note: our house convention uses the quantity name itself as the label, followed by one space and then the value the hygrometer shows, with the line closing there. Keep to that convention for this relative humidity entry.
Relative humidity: 25 %
